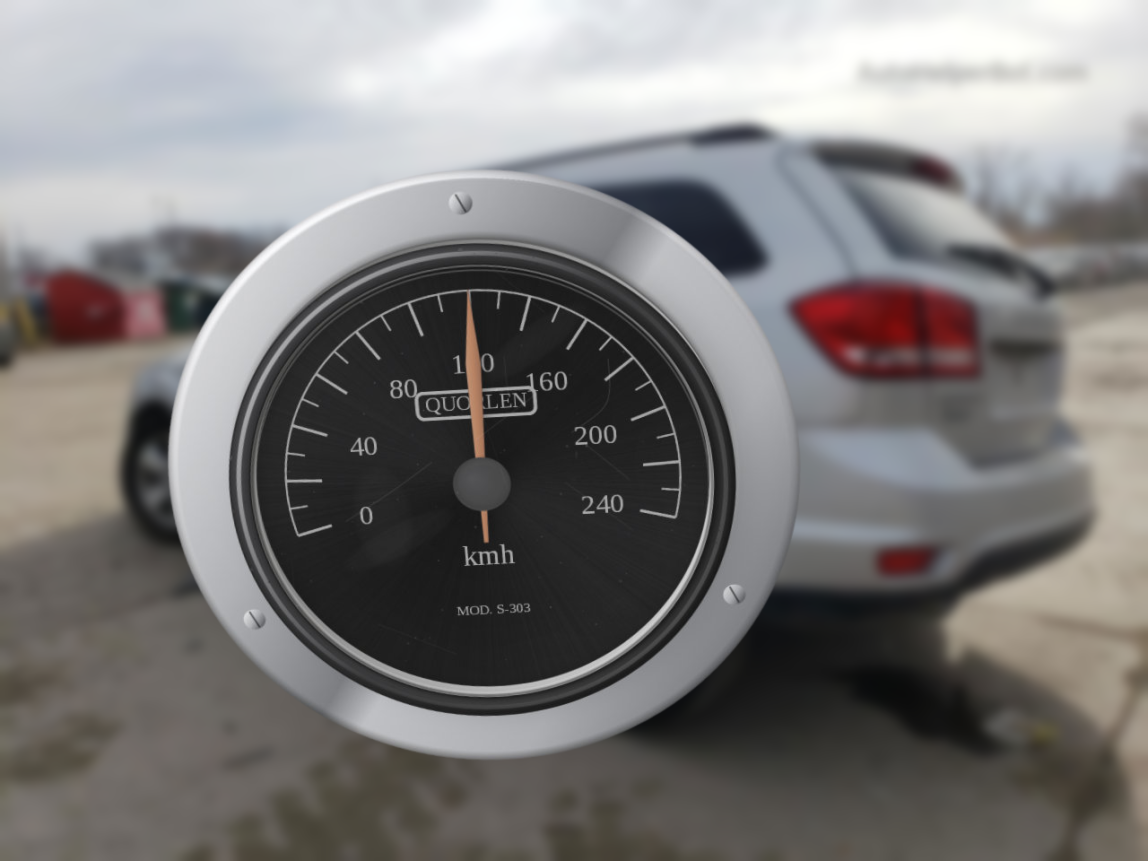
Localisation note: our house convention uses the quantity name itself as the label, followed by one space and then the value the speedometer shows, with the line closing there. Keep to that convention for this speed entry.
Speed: 120 km/h
